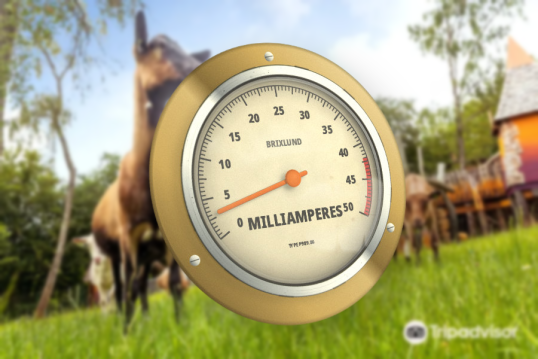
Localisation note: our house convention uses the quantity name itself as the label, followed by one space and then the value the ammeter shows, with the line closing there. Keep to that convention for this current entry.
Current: 3 mA
